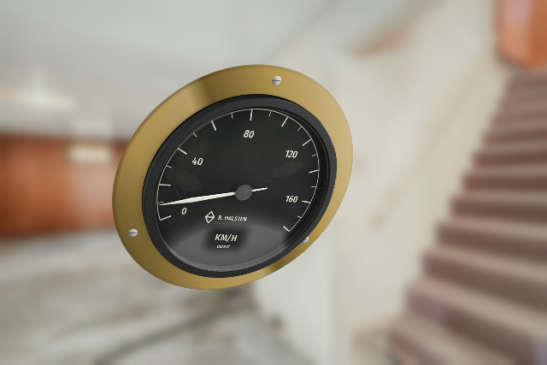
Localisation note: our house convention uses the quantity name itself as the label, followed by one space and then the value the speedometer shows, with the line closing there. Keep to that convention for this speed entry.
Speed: 10 km/h
